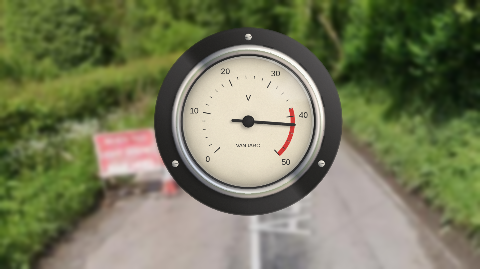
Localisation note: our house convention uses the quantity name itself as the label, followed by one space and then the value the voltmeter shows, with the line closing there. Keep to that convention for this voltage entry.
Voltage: 42 V
